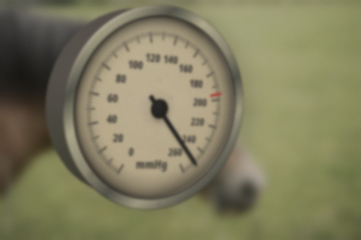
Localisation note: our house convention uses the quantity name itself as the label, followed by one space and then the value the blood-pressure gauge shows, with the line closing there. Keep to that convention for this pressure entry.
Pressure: 250 mmHg
